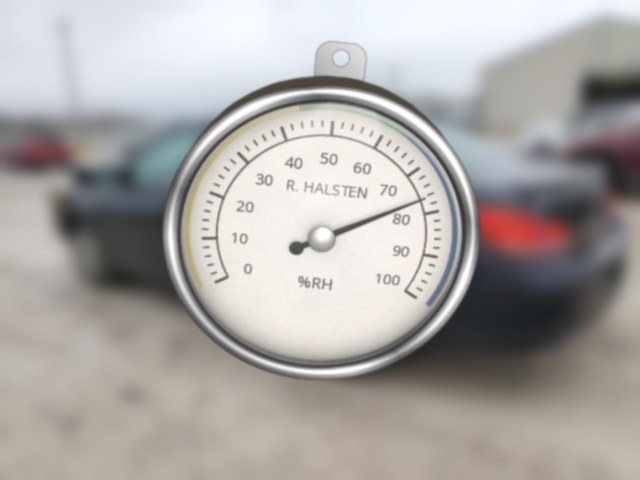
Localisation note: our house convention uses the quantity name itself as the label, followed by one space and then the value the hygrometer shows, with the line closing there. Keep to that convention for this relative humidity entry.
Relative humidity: 76 %
